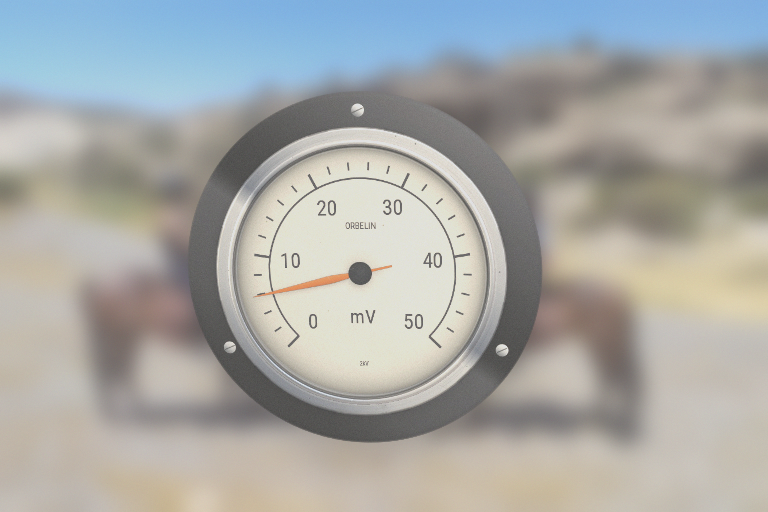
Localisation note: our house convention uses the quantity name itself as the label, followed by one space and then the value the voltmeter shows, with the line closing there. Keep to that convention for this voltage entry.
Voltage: 6 mV
